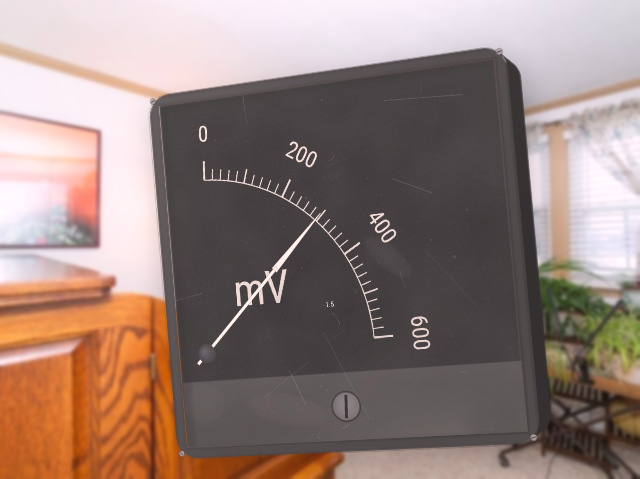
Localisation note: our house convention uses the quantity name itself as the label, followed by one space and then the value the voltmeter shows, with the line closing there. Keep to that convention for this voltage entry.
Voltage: 300 mV
